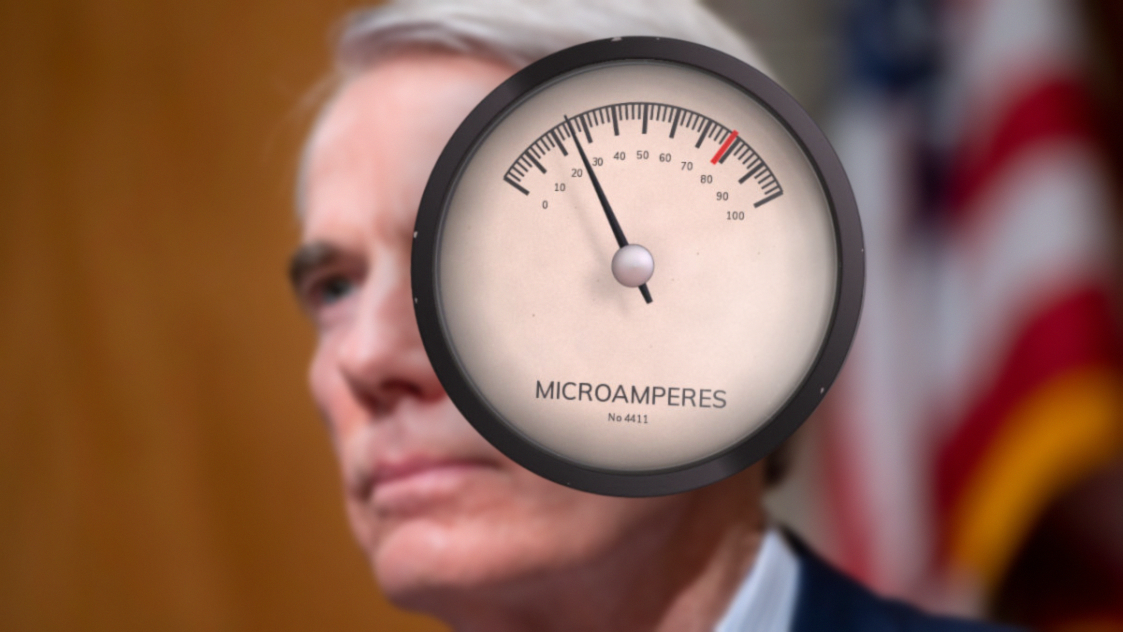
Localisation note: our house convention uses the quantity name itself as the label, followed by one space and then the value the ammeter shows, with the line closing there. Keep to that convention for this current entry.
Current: 26 µA
